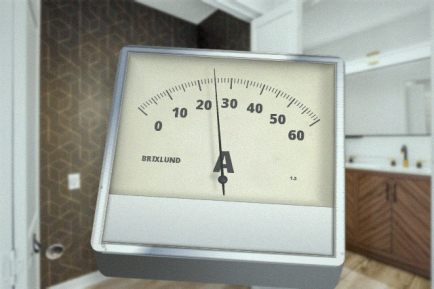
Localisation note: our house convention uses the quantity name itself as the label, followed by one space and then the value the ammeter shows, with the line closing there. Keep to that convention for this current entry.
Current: 25 A
